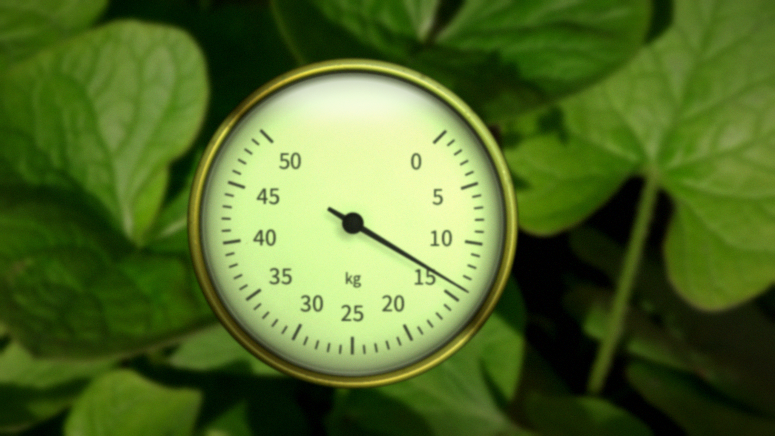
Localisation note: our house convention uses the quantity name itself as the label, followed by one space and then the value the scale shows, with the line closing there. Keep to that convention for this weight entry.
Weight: 14 kg
